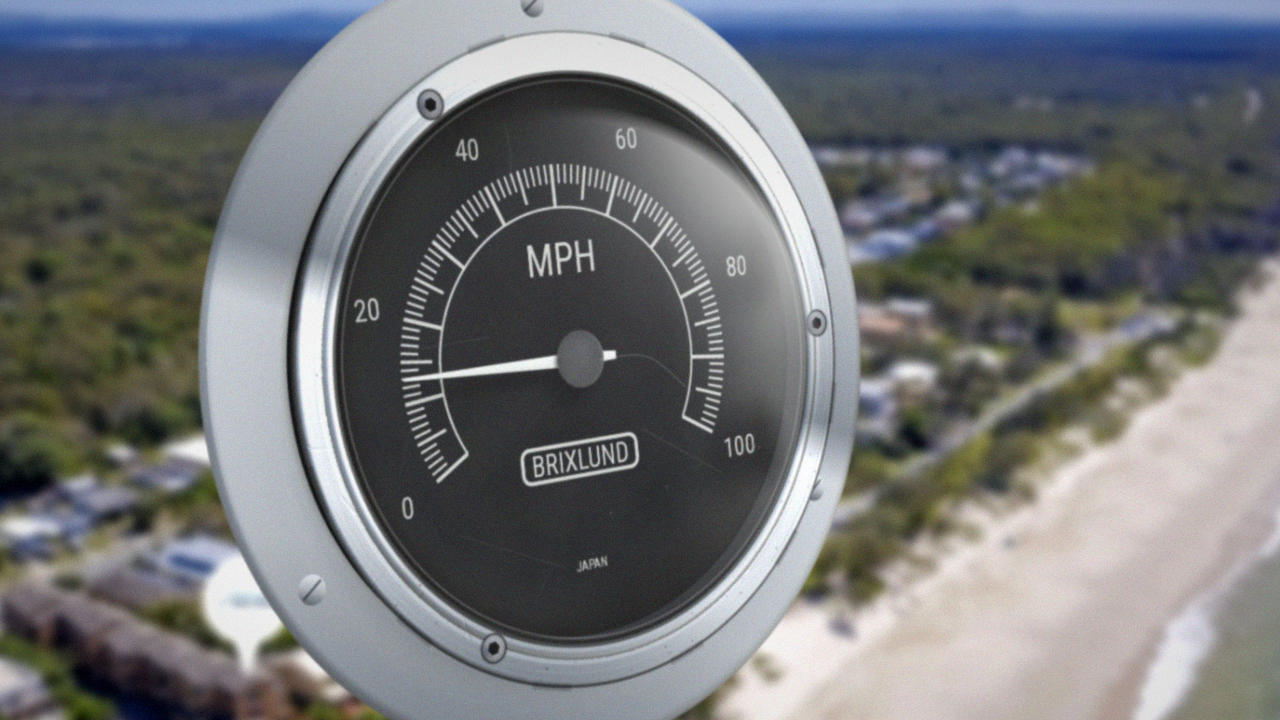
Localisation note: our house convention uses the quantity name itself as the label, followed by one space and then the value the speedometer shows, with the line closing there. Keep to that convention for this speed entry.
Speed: 13 mph
